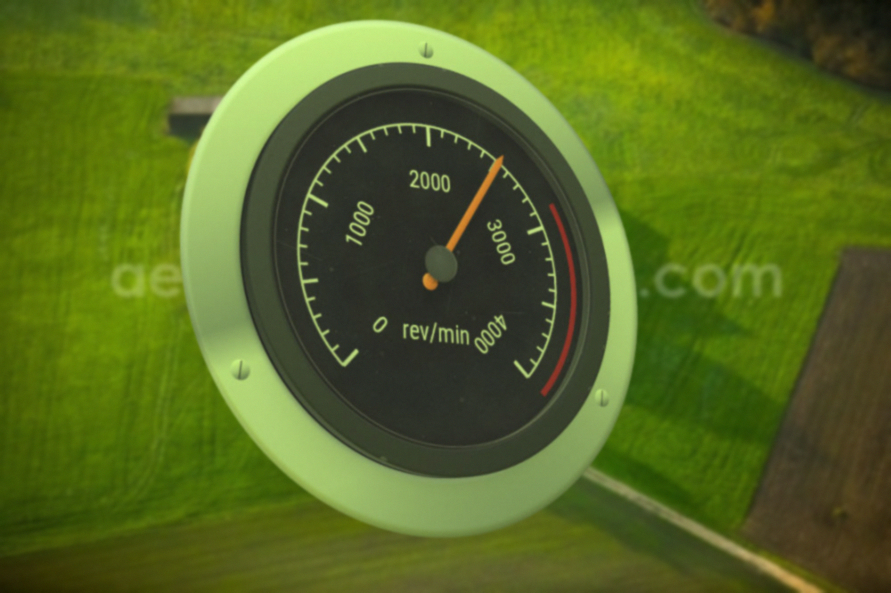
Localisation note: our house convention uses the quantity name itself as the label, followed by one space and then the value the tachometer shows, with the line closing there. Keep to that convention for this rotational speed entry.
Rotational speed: 2500 rpm
